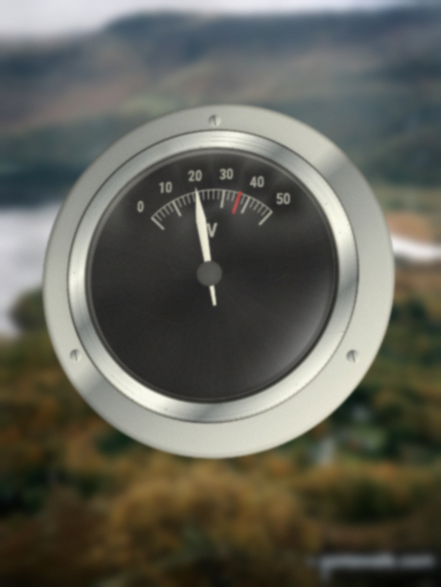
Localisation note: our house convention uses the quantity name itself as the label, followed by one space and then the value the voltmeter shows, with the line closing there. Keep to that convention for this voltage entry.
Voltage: 20 V
